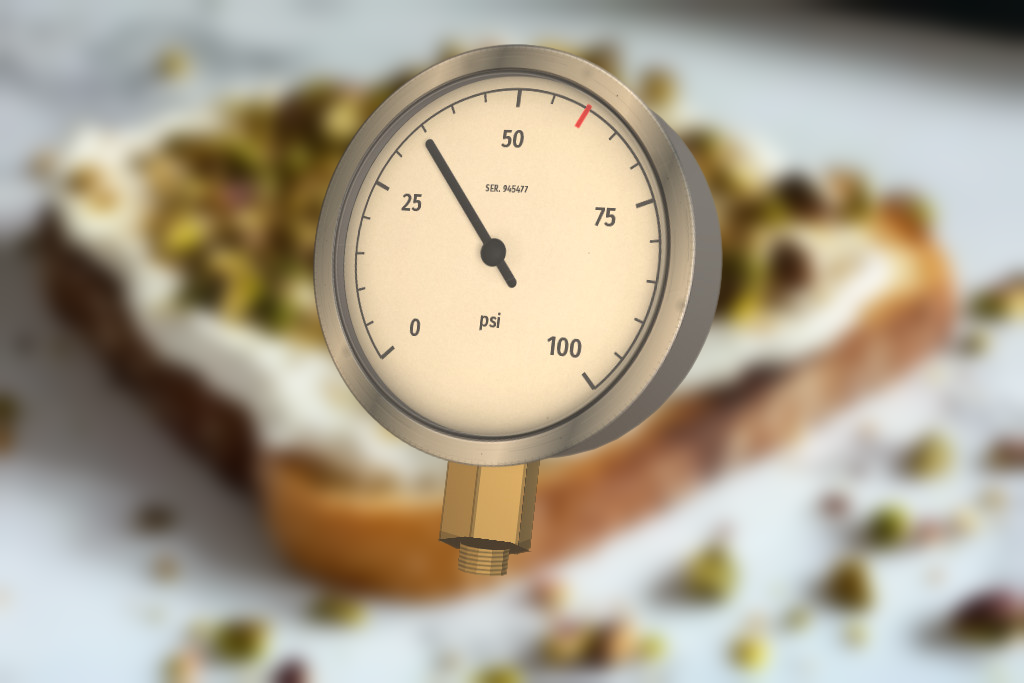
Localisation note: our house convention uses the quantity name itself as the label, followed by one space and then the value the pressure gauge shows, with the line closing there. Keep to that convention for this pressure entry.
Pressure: 35 psi
